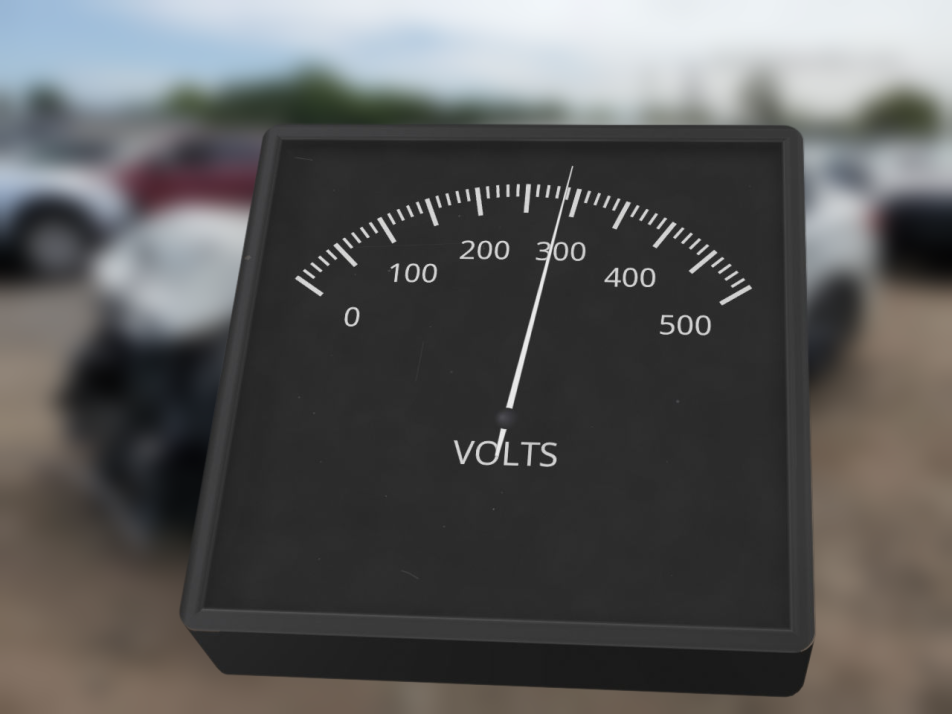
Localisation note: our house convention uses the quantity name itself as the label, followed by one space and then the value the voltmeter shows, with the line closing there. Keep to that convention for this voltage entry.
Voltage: 290 V
